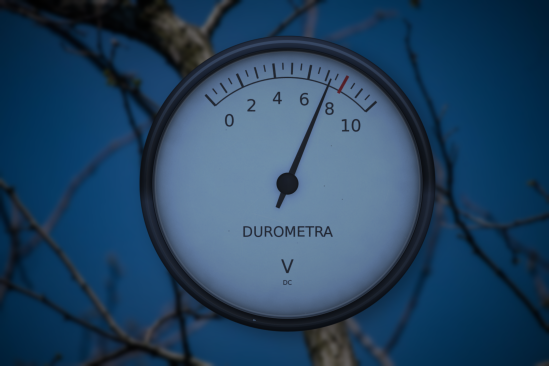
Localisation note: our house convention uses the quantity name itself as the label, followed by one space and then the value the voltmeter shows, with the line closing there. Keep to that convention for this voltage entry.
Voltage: 7.25 V
